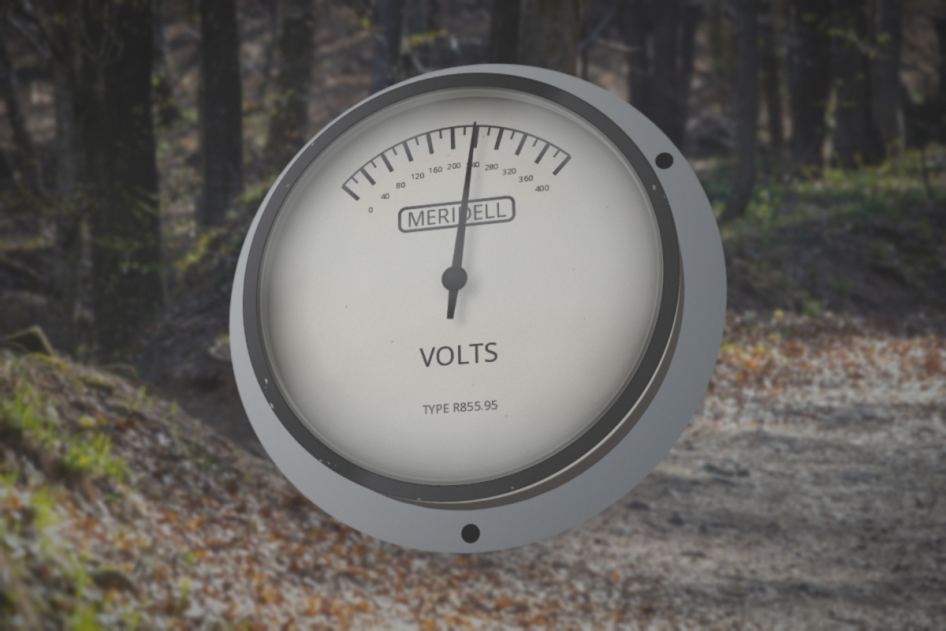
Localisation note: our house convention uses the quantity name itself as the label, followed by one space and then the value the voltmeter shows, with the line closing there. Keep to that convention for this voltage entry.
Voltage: 240 V
